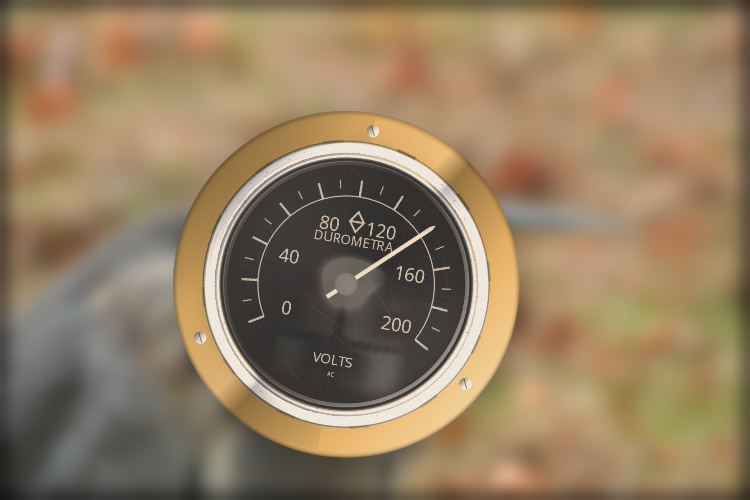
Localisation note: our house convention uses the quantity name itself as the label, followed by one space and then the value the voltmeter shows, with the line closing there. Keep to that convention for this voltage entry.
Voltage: 140 V
